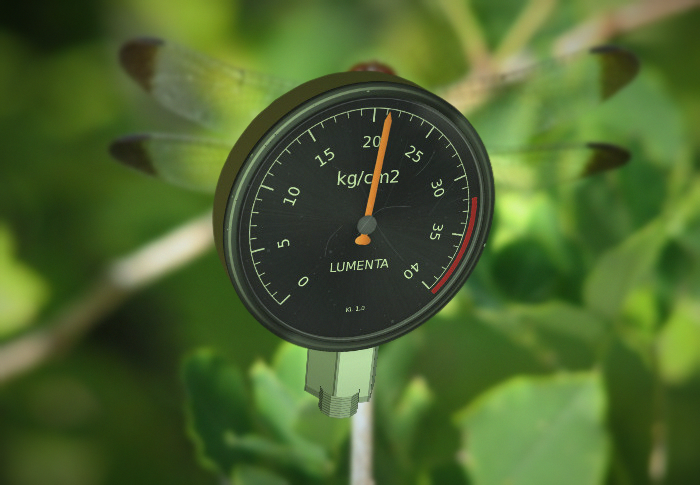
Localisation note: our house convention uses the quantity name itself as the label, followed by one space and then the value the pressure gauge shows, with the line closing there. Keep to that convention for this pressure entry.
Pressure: 21 kg/cm²
